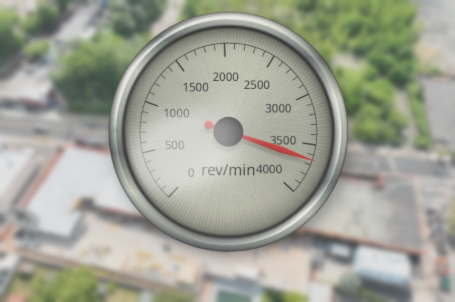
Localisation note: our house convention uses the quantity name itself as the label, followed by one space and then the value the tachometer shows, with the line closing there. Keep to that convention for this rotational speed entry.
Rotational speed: 3650 rpm
